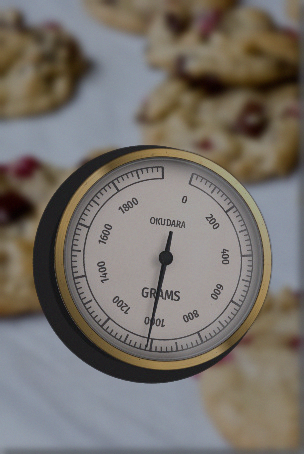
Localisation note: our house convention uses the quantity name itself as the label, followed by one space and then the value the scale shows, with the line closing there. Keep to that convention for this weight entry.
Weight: 1020 g
